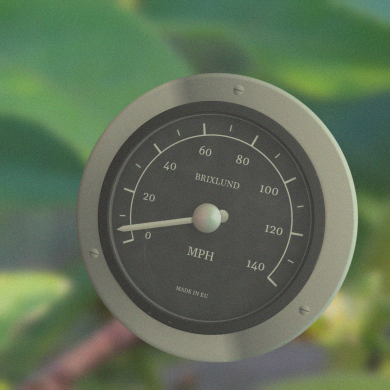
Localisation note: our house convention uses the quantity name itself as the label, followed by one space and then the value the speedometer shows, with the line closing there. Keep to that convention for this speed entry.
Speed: 5 mph
